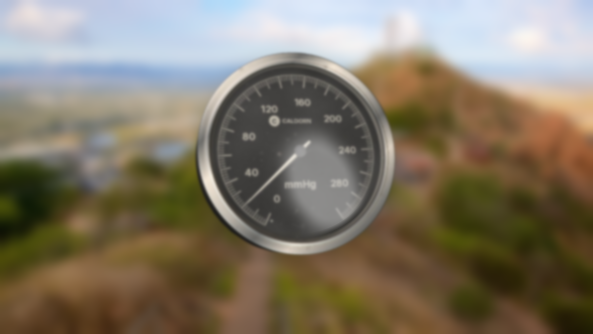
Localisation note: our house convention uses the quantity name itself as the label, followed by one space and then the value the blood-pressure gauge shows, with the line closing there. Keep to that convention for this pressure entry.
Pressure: 20 mmHg
